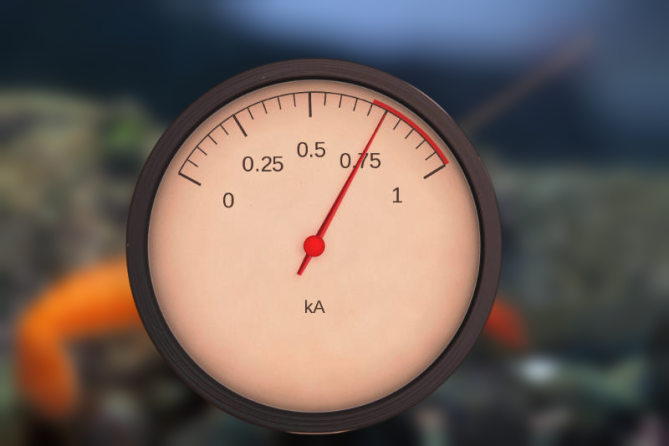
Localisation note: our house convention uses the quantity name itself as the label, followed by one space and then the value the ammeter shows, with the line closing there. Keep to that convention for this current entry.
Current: 0.75 kA
